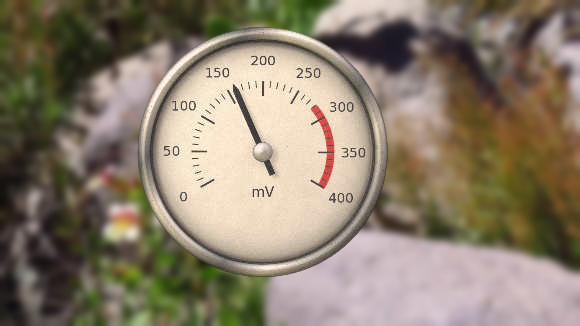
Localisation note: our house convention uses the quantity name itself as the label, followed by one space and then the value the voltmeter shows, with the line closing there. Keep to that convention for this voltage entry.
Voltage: 160 mV
